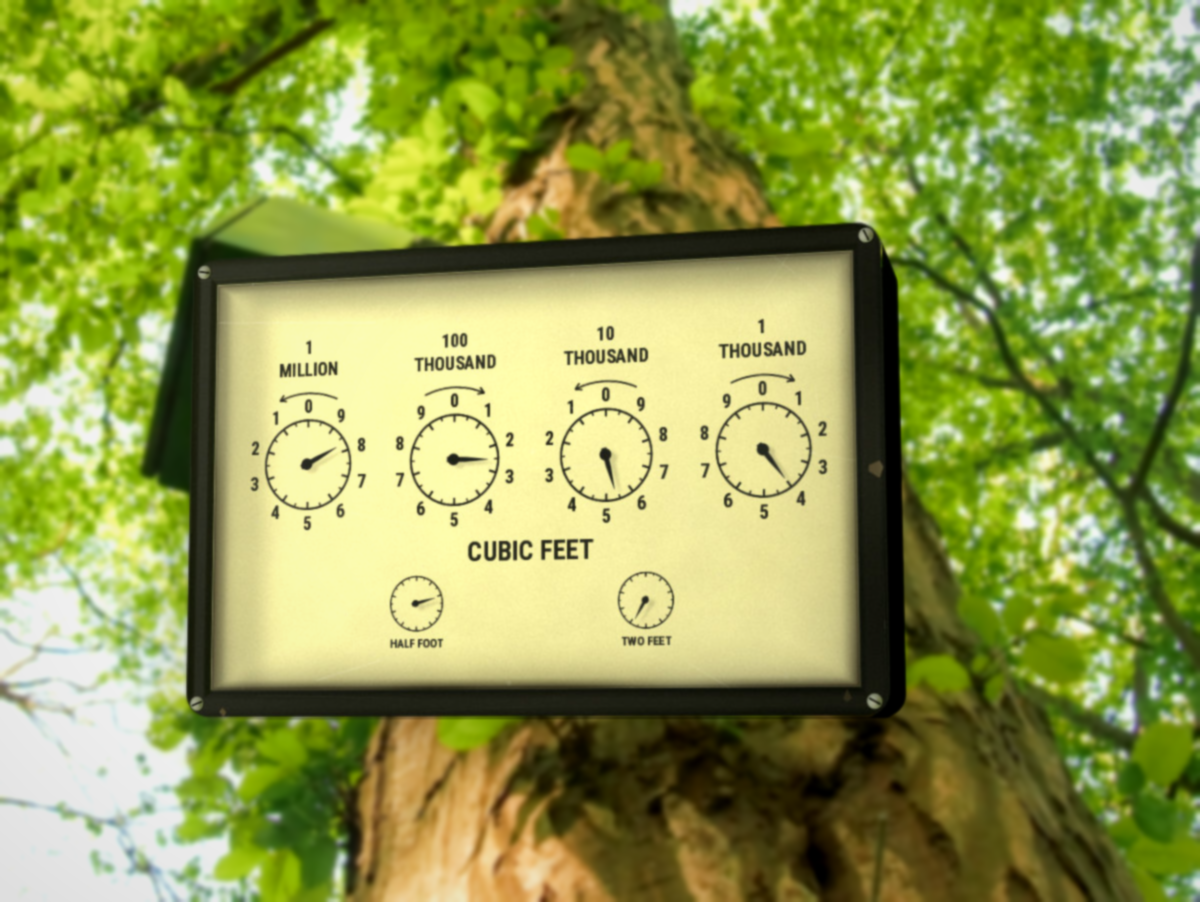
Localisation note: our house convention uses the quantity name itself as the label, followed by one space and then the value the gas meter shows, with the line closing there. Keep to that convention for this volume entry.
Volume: 825400 ft³
